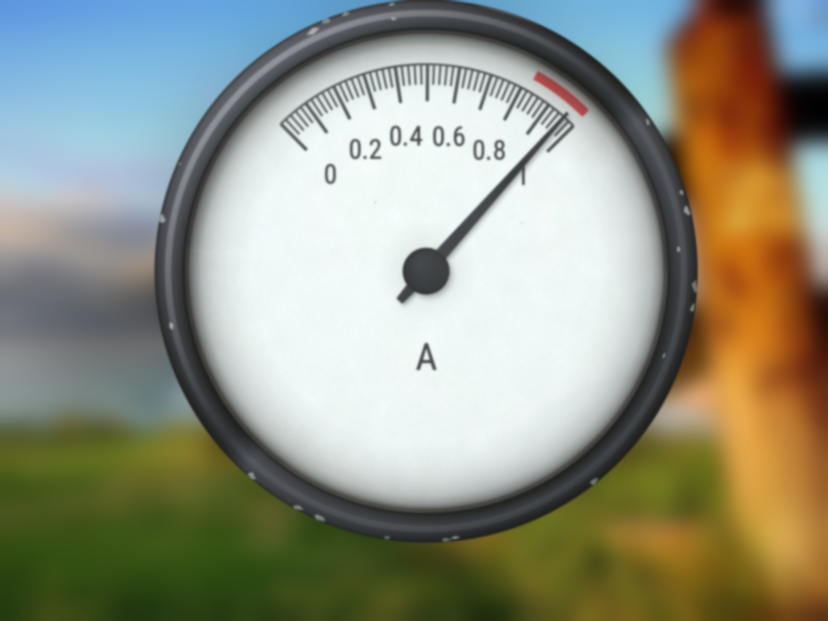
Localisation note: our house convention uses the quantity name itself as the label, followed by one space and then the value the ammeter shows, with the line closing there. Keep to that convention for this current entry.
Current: 0.96 A
